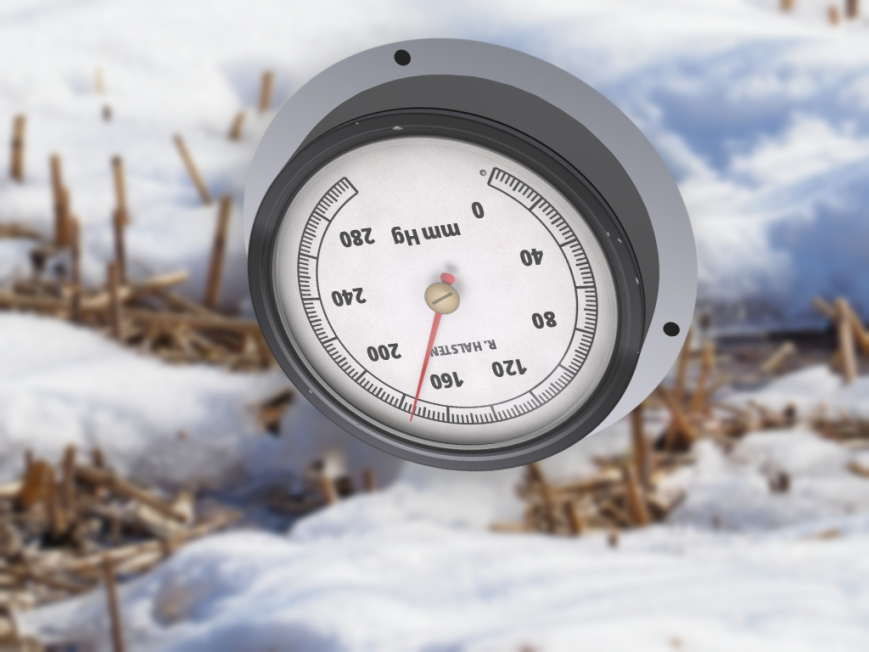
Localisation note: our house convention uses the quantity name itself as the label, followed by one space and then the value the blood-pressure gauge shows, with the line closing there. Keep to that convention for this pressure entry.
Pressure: 174 mmHg
